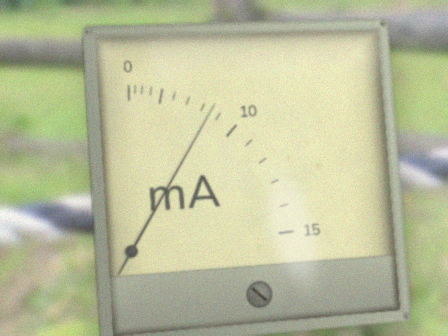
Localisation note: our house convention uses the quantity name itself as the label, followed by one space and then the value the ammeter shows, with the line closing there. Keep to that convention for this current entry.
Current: 8.5 mA
